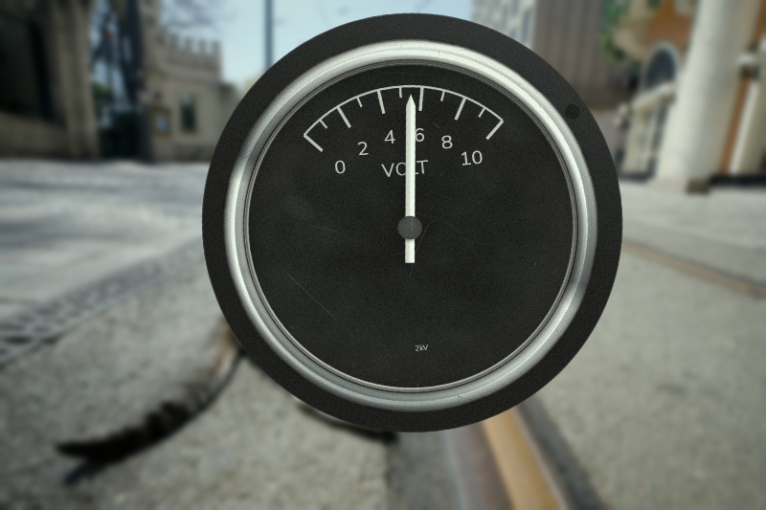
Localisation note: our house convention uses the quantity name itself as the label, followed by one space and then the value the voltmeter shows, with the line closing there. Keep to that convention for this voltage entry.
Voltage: 5.5 V
